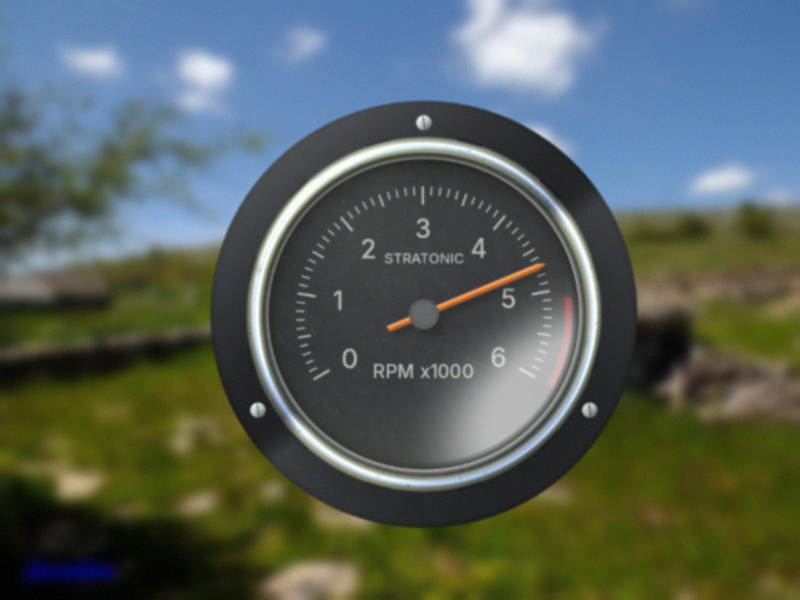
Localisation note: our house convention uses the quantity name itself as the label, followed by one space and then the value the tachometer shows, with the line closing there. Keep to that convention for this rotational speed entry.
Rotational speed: 4700 rpm
